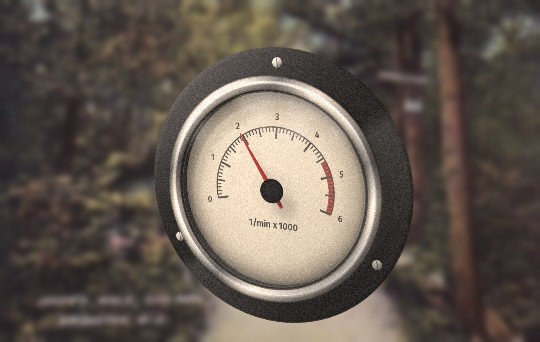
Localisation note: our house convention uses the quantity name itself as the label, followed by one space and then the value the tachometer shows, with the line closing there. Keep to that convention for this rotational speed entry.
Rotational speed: 2000 rpm
